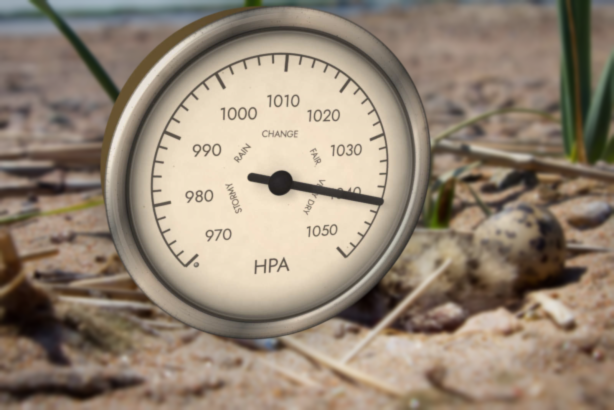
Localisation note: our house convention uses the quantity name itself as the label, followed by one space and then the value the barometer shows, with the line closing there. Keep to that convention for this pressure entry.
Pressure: 1040 hPa
